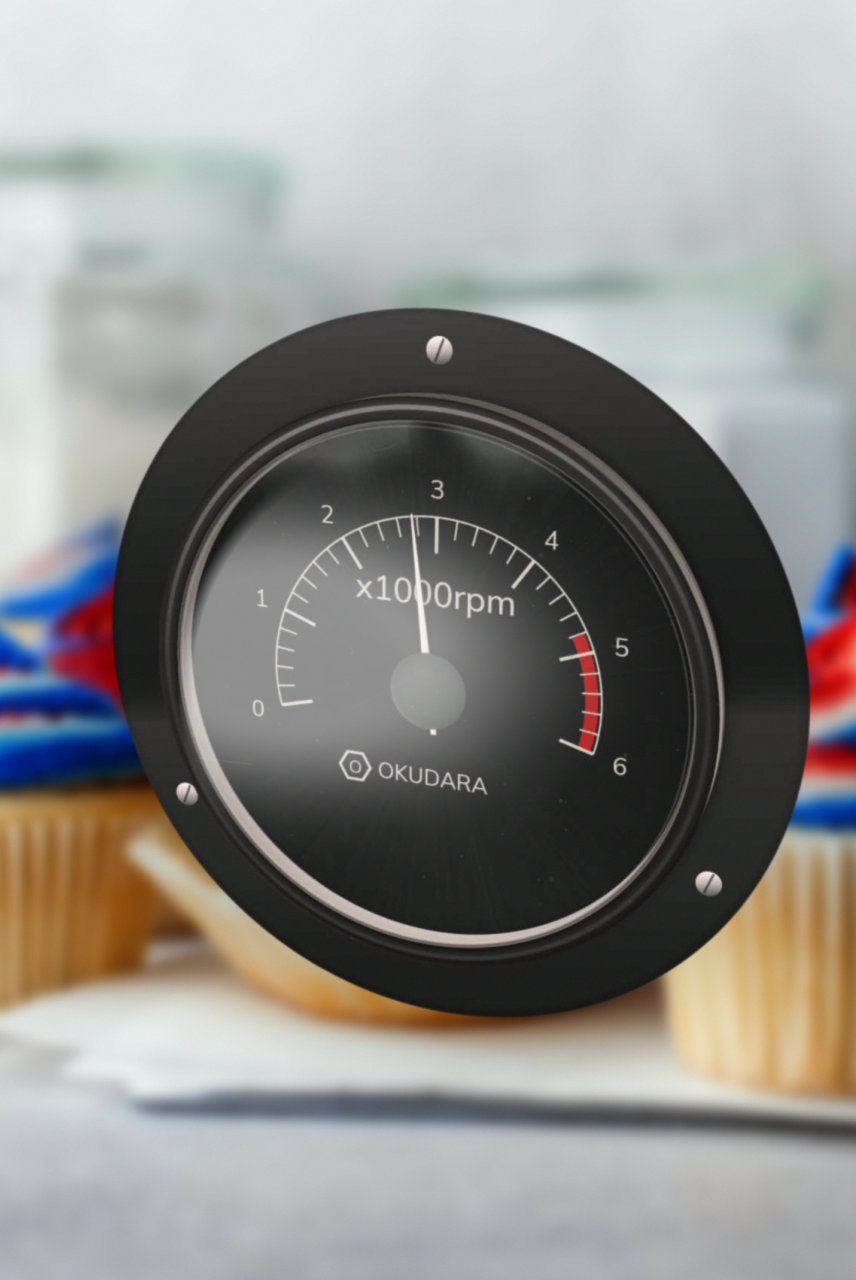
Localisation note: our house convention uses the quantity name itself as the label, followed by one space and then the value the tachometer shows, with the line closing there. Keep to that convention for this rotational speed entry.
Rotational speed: 2800 rpm
